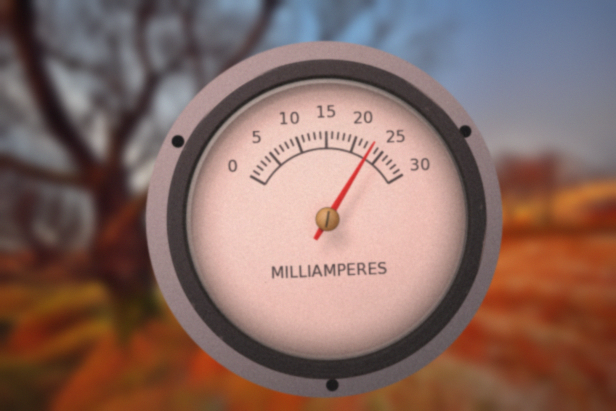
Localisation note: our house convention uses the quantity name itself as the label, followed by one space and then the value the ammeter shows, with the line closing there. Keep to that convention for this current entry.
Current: 23 mA
